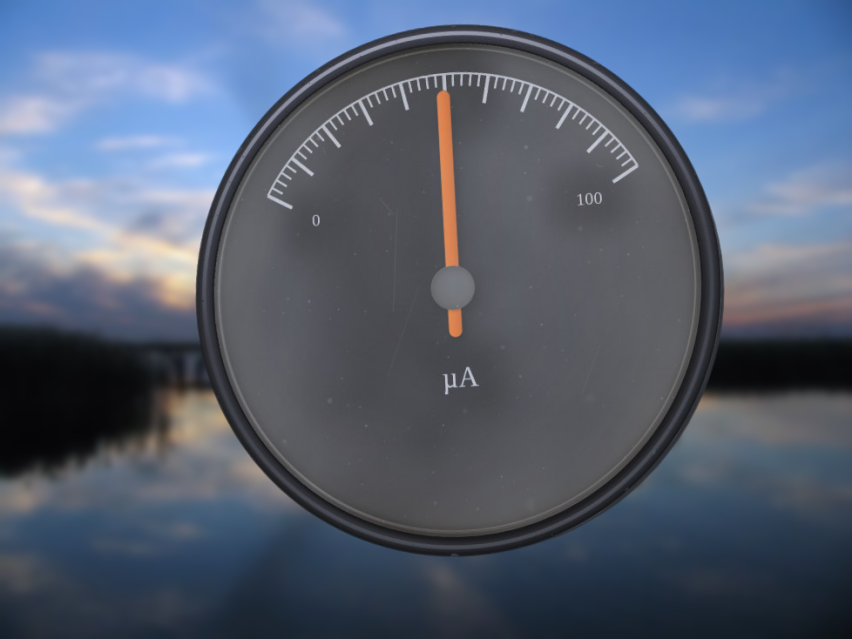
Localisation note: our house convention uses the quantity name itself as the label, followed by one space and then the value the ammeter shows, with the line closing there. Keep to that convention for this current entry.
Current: 50 µA
